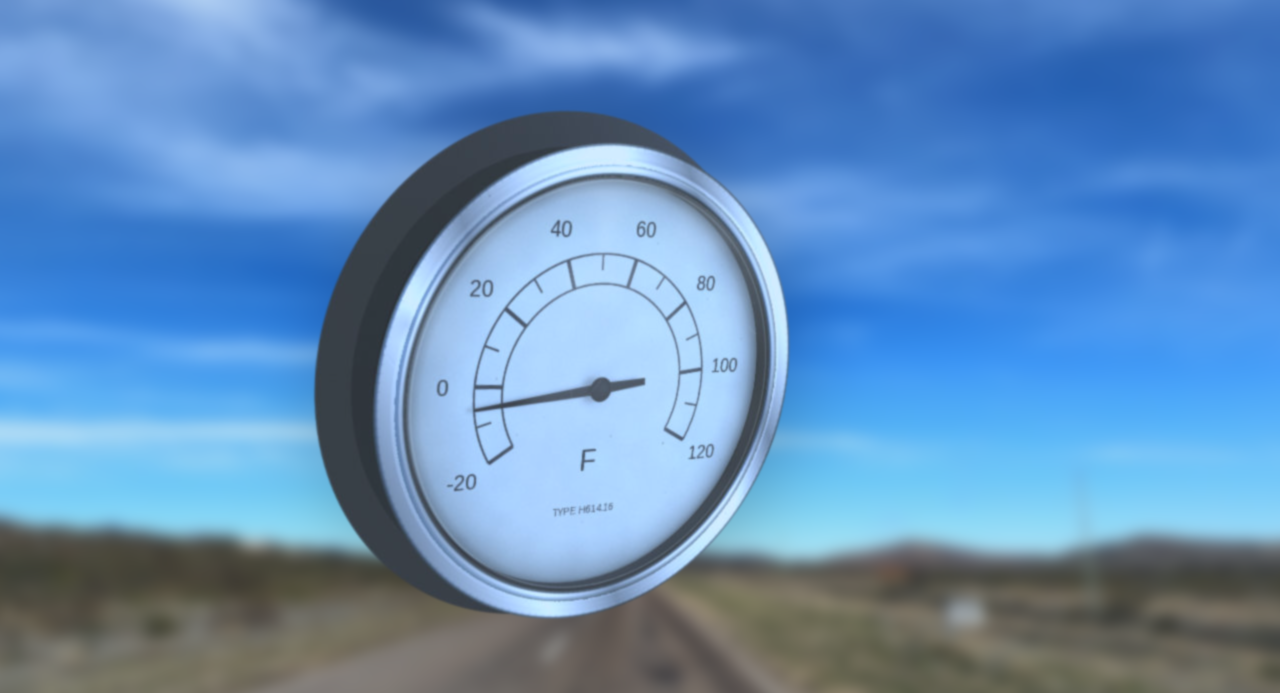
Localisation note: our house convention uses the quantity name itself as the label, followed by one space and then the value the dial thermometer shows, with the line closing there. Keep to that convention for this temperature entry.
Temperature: -5 °F
